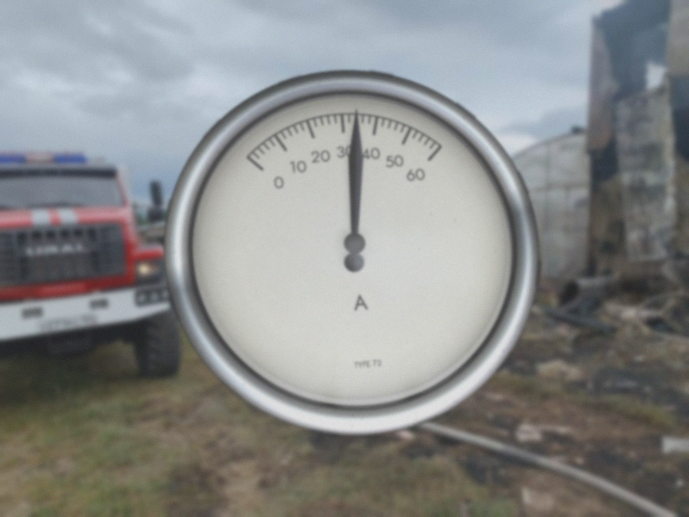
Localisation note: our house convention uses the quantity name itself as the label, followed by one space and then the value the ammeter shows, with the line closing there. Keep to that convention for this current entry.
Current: 34 A
